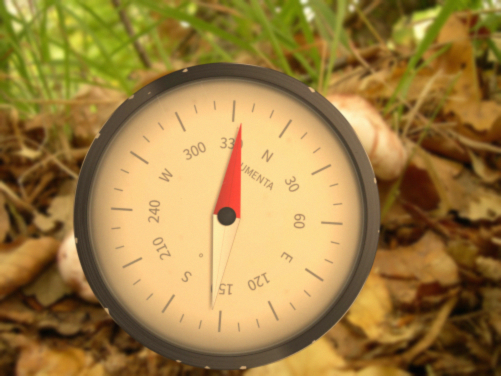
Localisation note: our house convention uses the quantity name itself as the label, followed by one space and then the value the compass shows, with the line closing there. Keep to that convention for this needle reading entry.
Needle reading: 335 °
